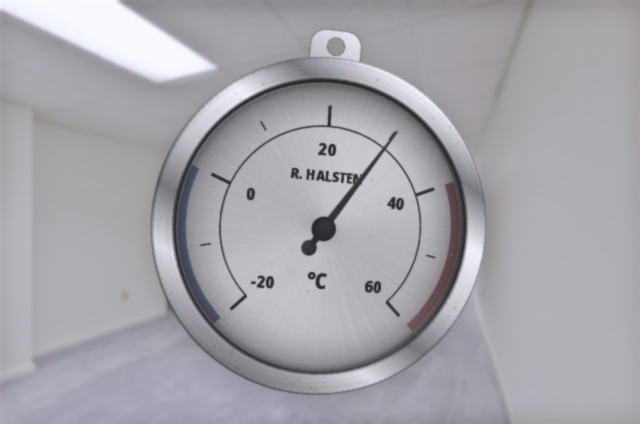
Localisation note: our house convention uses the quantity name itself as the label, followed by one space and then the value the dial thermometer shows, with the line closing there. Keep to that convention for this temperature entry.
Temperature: 30 °C
